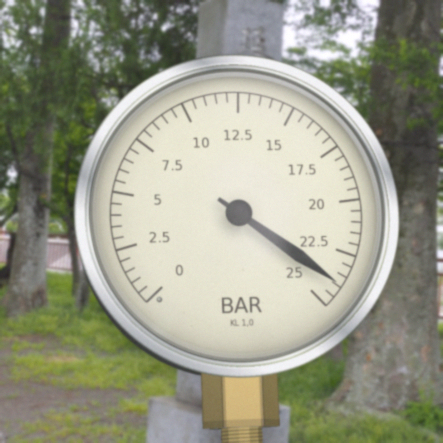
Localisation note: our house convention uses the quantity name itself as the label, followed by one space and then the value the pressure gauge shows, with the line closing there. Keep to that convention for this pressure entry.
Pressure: 24 bar
